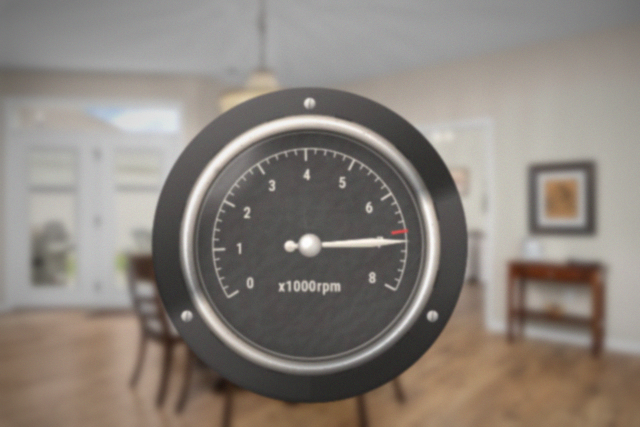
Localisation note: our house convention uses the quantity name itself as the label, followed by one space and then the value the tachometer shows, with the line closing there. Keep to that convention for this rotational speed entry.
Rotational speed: 7000 rpm
